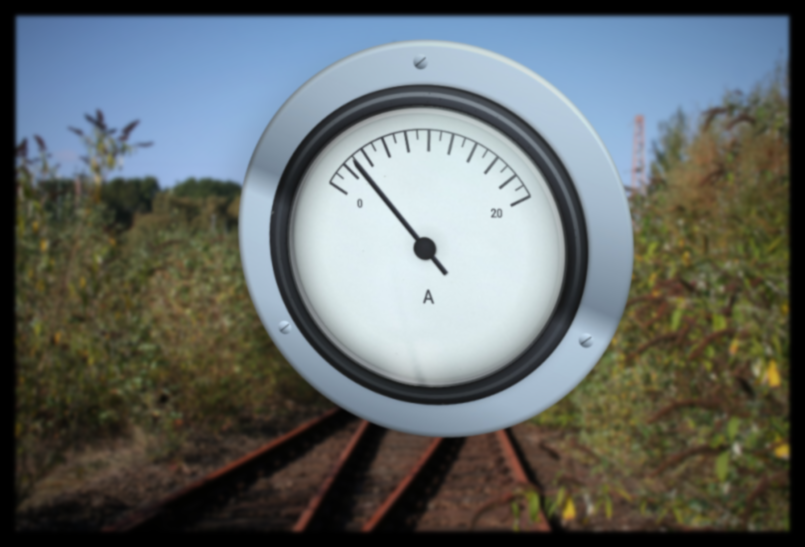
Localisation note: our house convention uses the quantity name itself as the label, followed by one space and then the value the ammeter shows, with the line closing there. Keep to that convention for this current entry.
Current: 3 A
